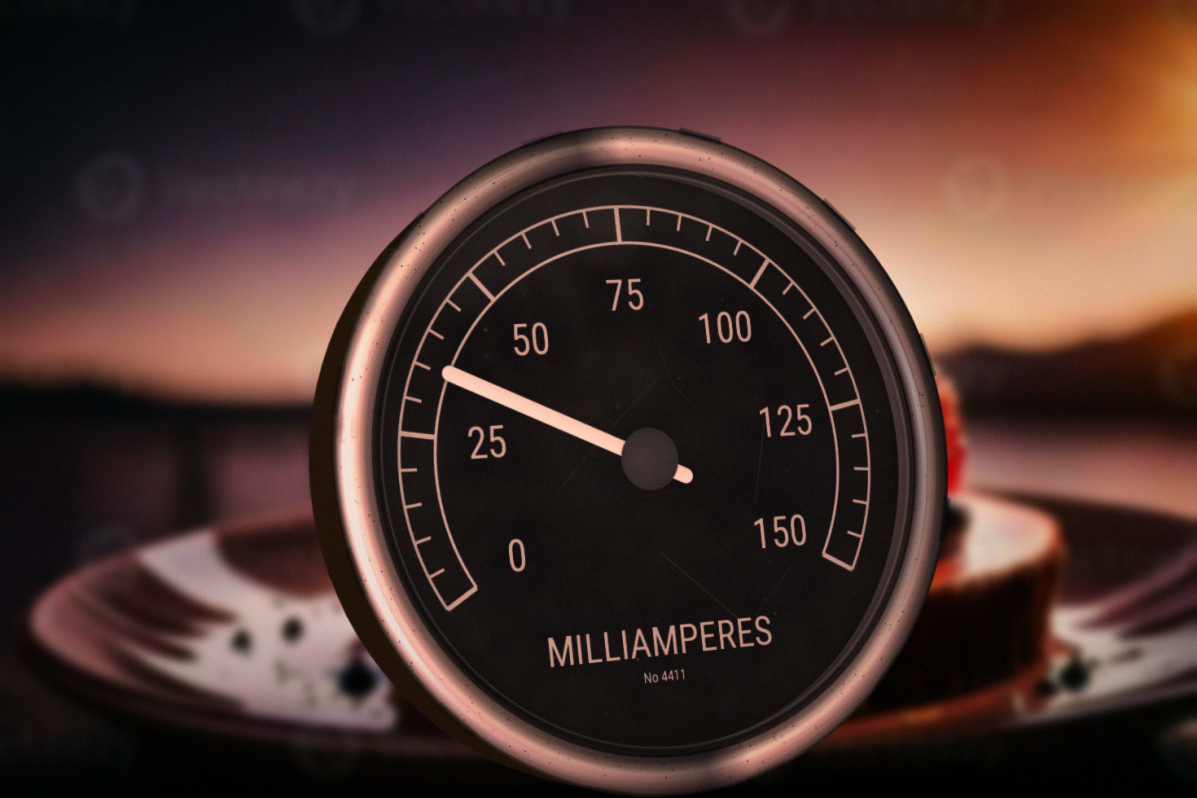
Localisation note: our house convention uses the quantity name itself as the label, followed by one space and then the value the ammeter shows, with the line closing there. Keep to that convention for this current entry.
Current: 35 mA
